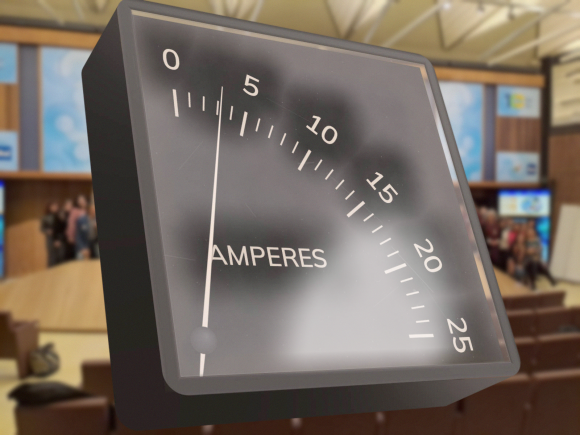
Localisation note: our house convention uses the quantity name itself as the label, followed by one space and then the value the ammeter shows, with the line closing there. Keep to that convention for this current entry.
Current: 3 A
